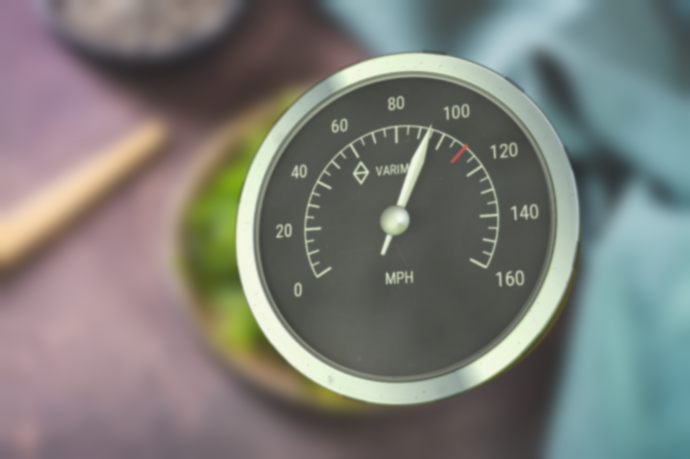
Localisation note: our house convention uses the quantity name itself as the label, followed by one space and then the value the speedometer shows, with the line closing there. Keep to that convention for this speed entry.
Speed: 95 mph
